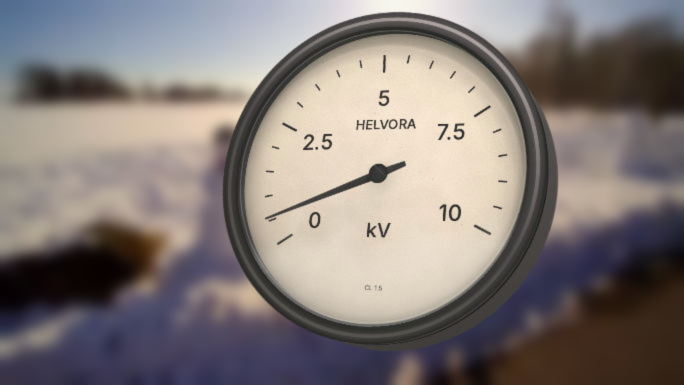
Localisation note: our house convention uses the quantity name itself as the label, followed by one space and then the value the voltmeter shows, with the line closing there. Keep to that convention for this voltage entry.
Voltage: 0.5 kV
